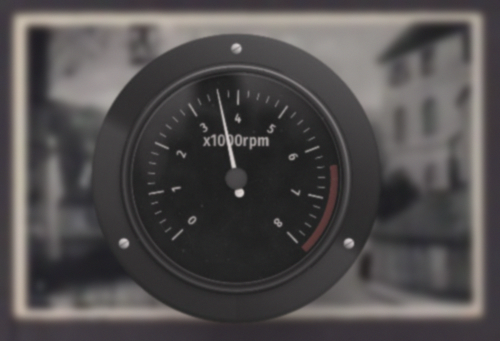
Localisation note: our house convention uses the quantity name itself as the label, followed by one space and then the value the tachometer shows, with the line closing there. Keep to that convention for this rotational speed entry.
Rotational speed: 3600 rpm
